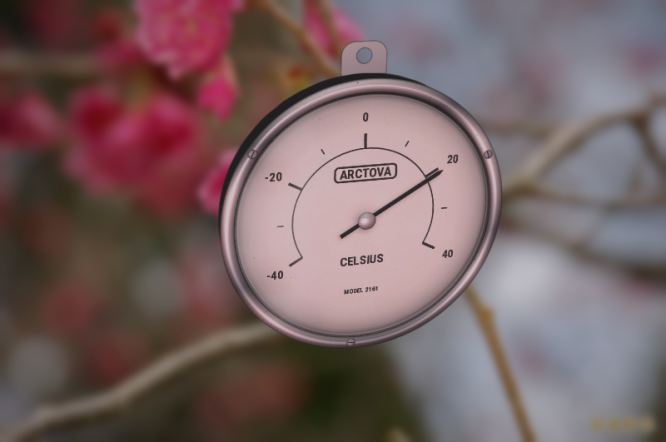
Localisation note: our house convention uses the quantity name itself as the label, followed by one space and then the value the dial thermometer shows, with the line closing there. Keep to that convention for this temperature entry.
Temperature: 20 °C
